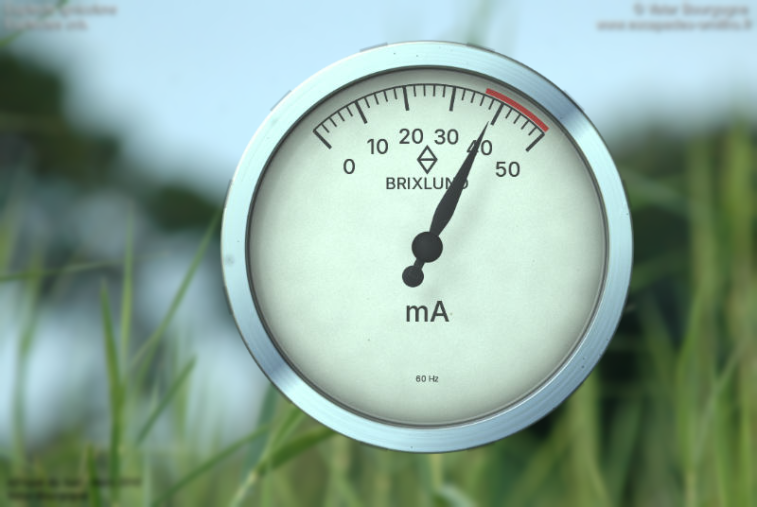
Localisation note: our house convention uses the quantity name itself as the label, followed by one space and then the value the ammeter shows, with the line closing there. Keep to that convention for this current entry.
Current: 39 mA
